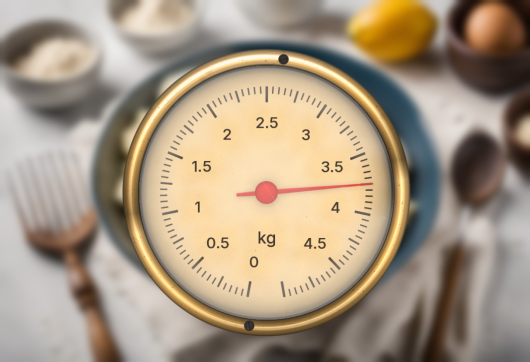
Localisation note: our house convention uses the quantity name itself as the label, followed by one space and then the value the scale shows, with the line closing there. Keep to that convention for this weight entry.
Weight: 3.75 kg
